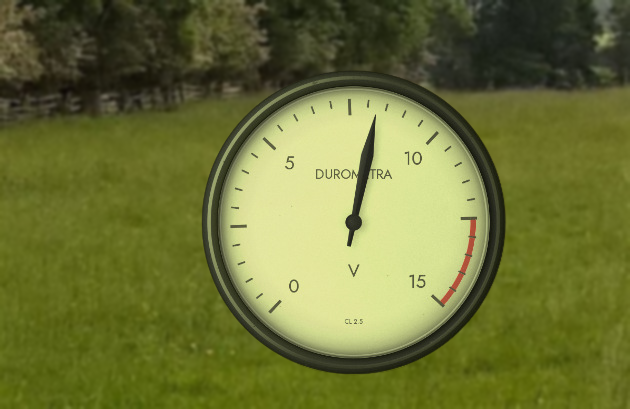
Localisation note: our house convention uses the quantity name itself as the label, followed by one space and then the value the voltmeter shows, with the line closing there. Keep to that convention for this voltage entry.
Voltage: 8.25 V
